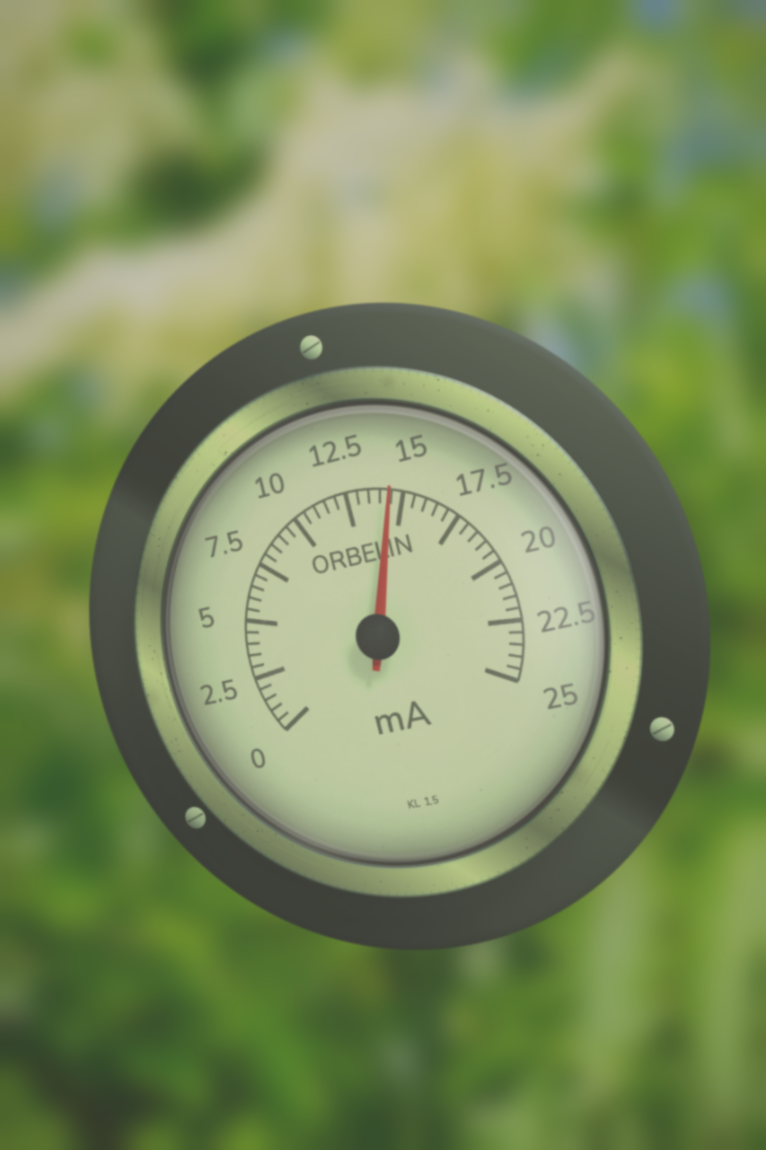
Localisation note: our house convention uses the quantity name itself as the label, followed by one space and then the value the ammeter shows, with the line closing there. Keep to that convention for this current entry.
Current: 14.5 mA
